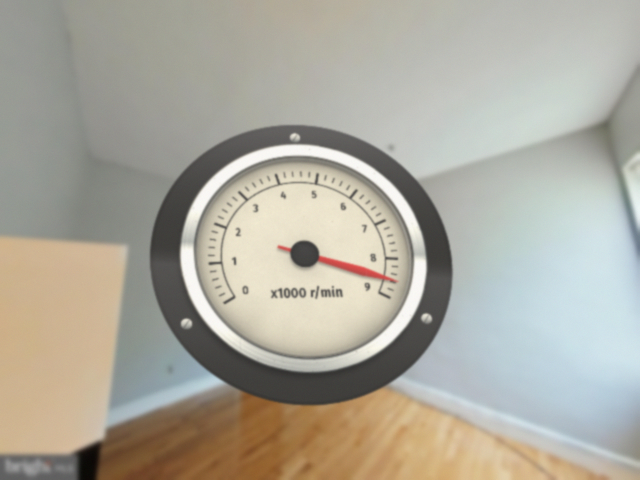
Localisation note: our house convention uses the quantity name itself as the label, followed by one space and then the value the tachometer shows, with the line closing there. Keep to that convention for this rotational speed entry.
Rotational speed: 8600 rpm
